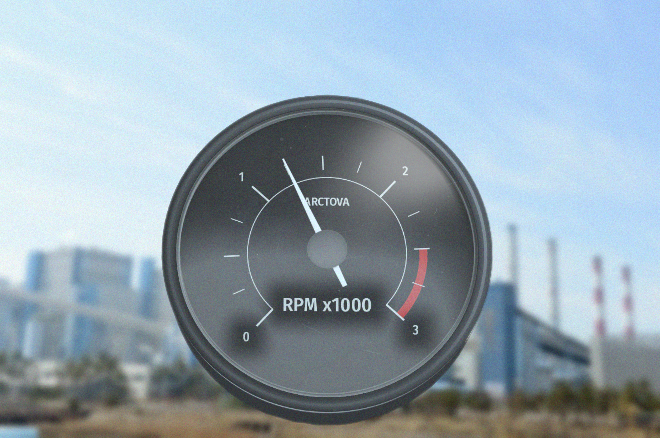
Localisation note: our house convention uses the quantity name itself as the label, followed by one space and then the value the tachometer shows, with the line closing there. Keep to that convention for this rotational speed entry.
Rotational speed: 1250 rpm
